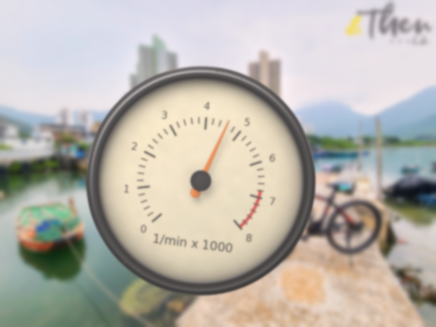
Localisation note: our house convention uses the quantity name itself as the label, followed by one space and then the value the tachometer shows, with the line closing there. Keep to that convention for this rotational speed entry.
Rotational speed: 4600 rpm
